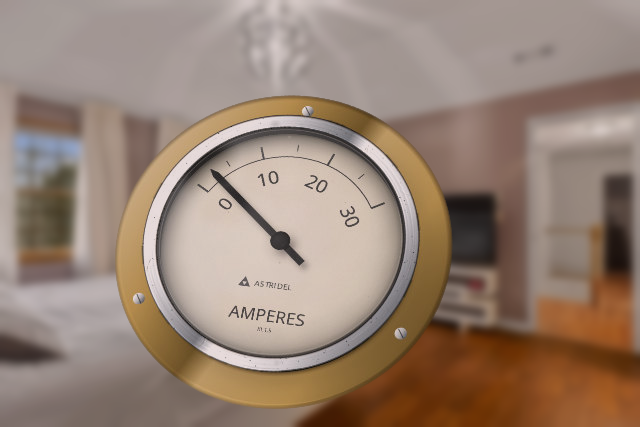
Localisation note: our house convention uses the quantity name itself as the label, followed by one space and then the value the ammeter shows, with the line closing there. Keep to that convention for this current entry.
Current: 2.5 A
